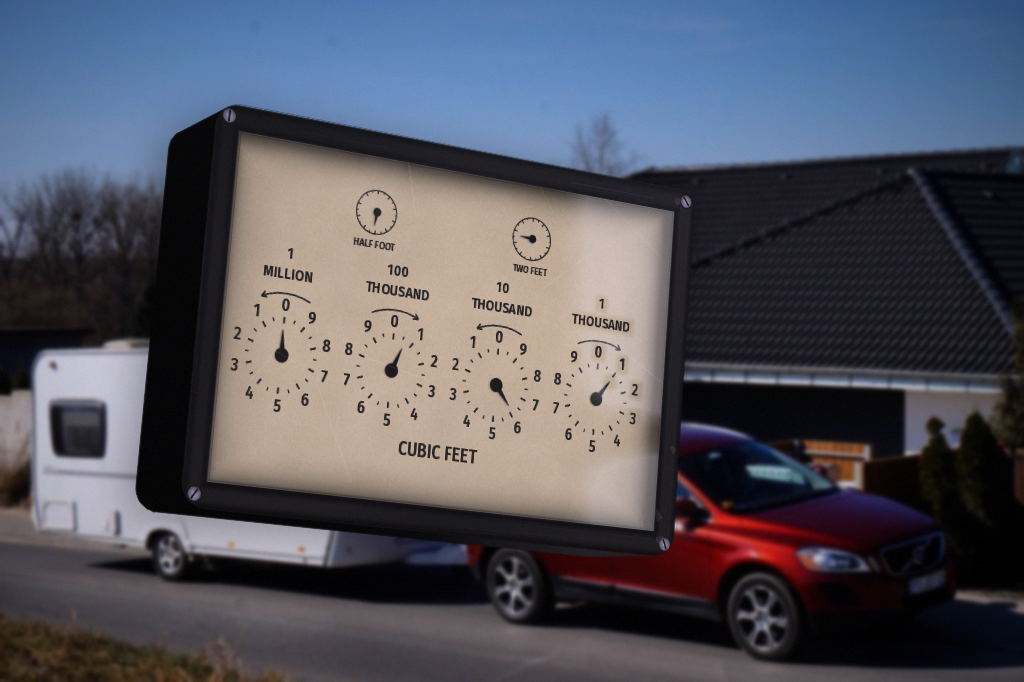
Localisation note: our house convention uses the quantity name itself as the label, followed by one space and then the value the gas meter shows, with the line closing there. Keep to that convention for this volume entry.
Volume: 6100 ft³
